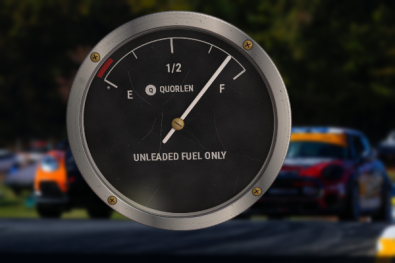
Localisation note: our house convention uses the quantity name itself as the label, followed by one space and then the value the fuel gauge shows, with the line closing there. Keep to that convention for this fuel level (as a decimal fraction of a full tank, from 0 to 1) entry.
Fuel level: 0.875
